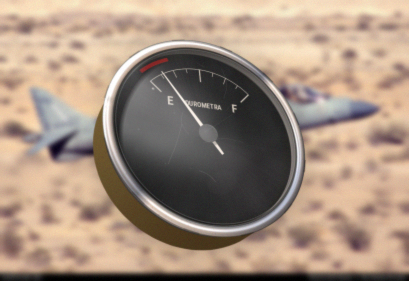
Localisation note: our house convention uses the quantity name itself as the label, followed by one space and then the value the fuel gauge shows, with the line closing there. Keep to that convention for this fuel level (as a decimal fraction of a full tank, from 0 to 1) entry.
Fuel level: 0.125
